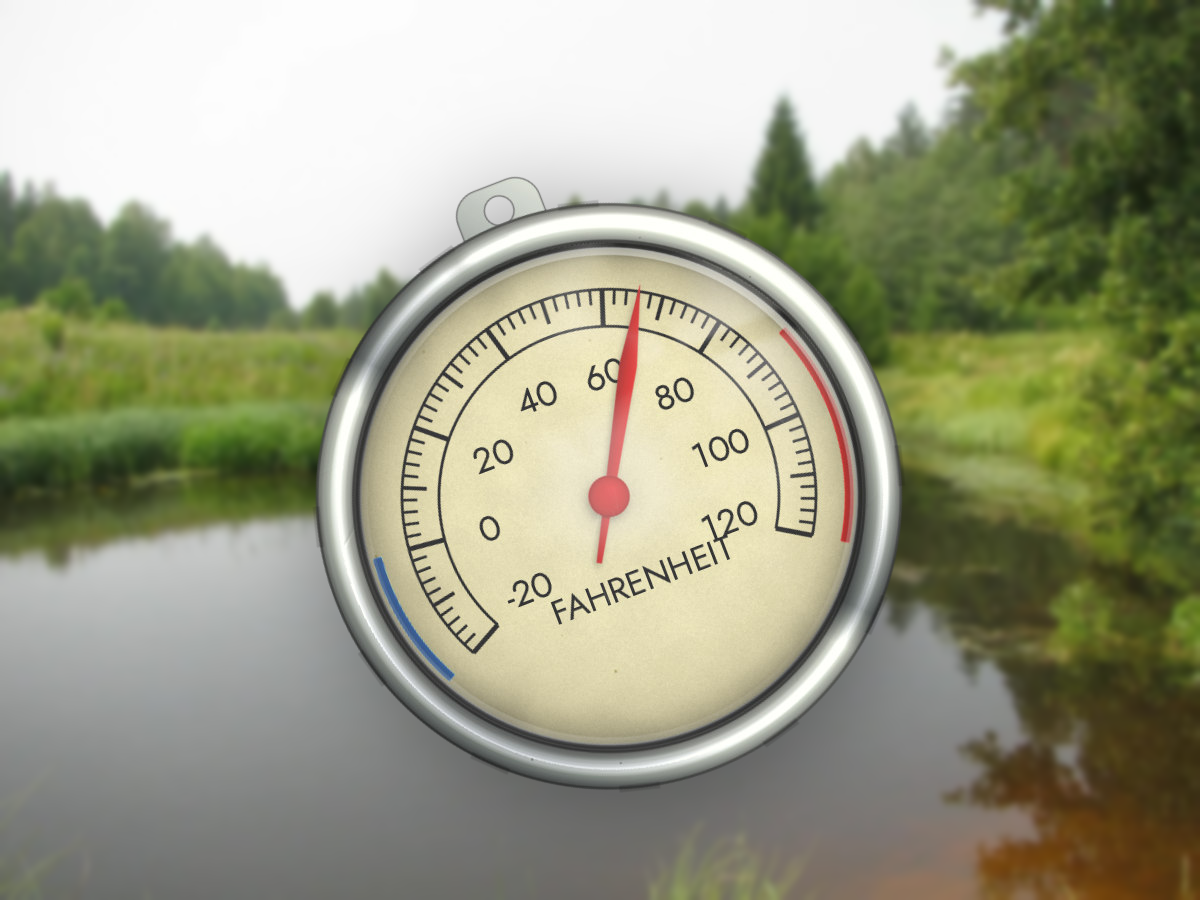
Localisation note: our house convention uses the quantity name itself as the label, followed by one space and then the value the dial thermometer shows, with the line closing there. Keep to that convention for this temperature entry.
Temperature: 66 °F
